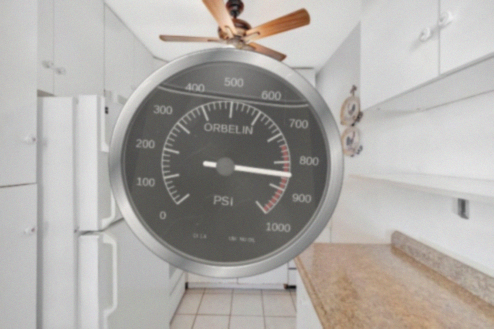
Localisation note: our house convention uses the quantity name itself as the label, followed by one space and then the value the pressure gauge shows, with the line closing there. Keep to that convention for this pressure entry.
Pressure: 840 psi
